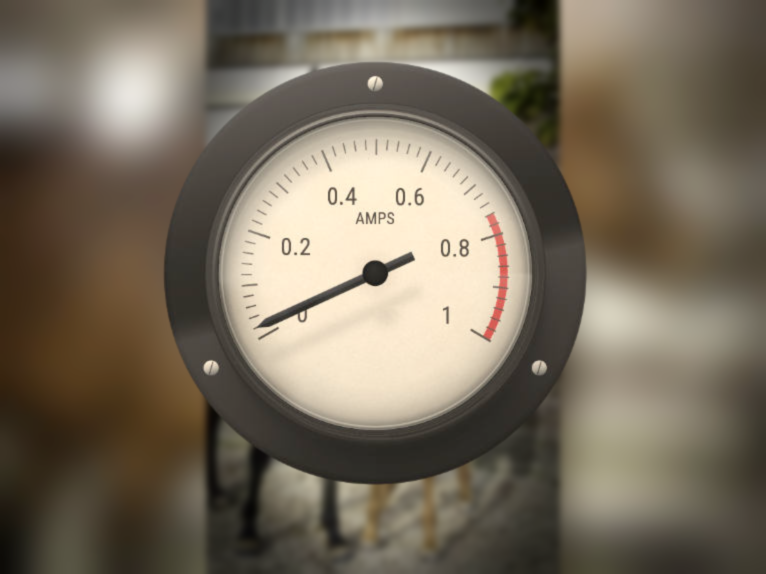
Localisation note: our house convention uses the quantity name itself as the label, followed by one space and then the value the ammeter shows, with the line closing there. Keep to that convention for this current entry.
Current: 0.02 A
